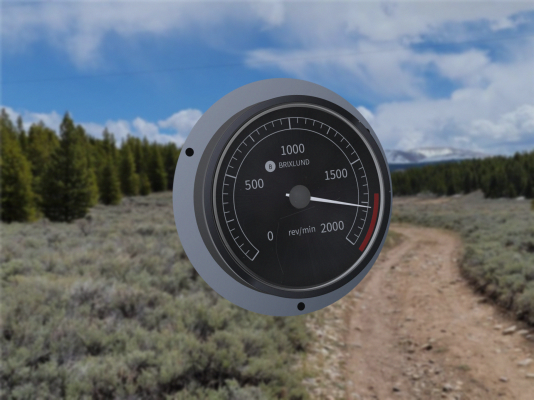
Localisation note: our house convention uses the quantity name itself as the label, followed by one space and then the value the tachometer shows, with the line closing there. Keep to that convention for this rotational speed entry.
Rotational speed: 1775 rpm
